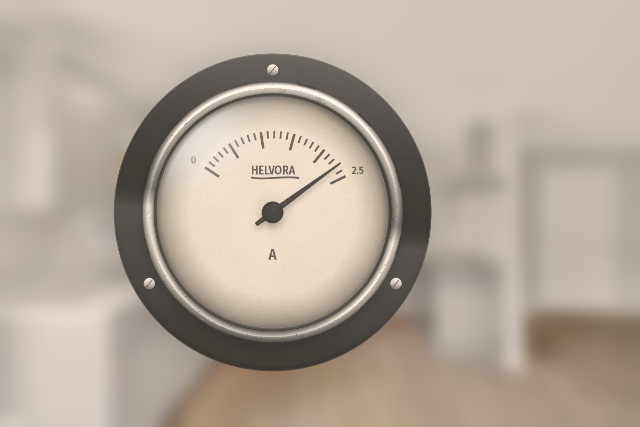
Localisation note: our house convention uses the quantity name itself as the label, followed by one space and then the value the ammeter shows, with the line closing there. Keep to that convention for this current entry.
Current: 2.3 A
